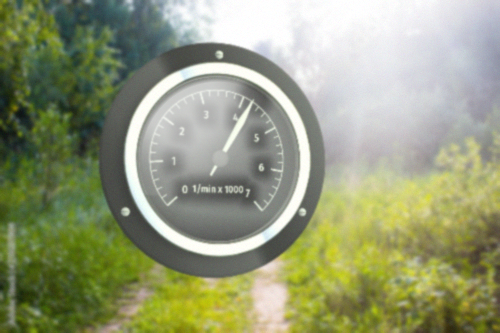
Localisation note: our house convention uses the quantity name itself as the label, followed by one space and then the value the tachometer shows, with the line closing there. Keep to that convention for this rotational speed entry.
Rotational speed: 4200 rpm
